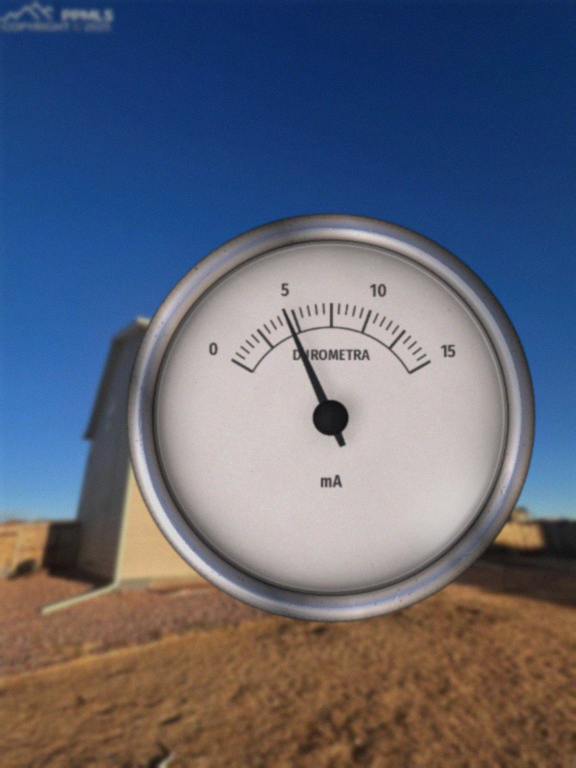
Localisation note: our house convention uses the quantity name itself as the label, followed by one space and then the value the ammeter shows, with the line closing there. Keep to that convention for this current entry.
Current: 4.5 mA
